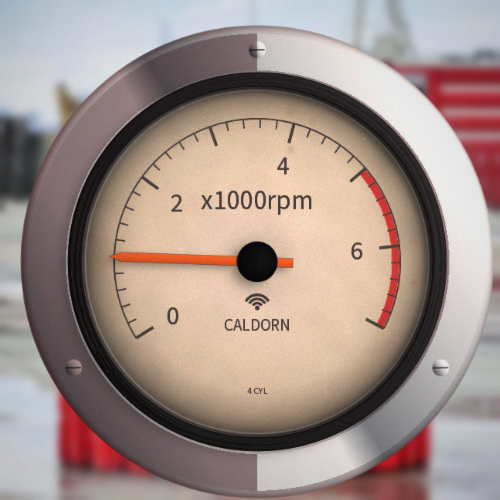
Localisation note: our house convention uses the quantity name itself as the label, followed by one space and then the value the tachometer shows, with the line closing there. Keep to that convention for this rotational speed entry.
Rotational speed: 1000 rpm
